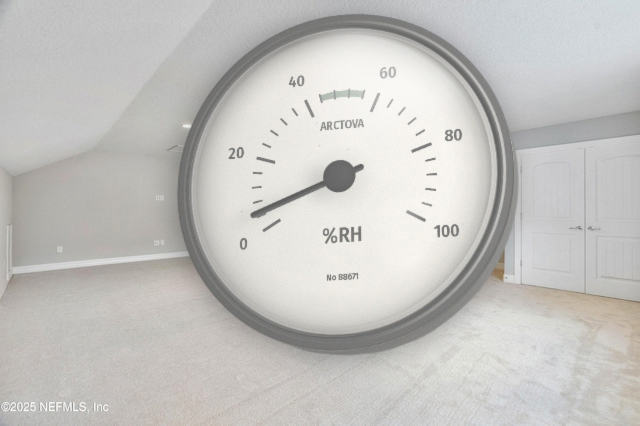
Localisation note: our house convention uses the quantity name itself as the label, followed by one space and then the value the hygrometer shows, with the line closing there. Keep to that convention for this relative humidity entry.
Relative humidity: 4 %
